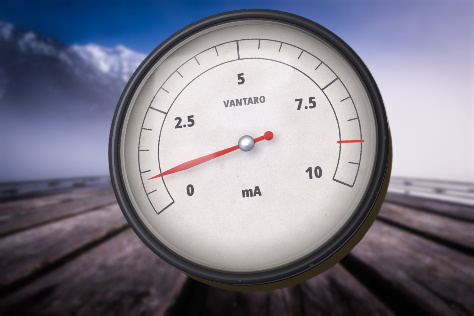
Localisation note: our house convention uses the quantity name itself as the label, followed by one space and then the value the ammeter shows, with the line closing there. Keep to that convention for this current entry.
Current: 0.75 mA
